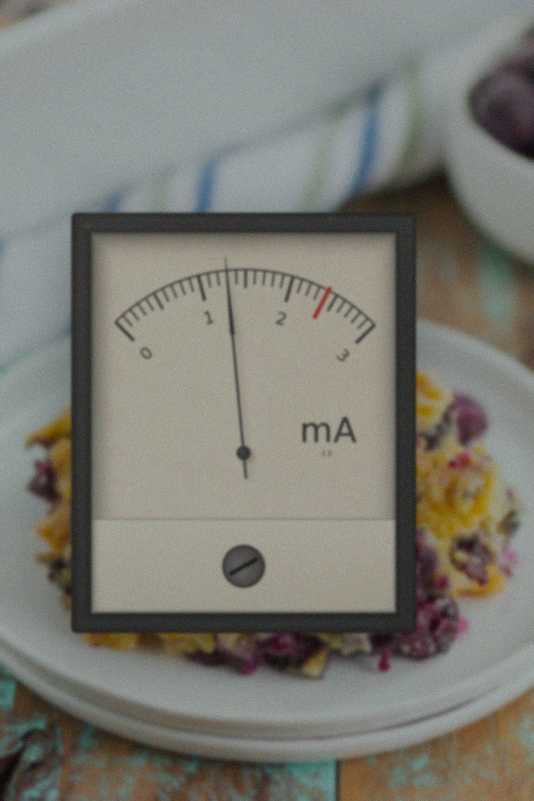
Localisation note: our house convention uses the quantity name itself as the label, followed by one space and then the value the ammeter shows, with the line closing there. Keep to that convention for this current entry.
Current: 1.3 mA
